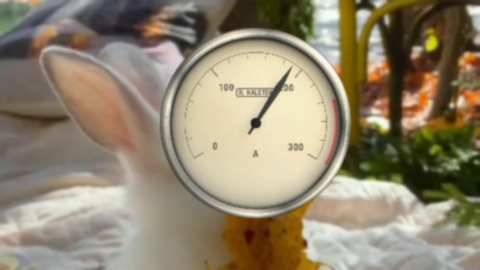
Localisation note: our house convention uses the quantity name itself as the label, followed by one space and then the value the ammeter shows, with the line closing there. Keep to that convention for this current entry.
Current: 190 A
